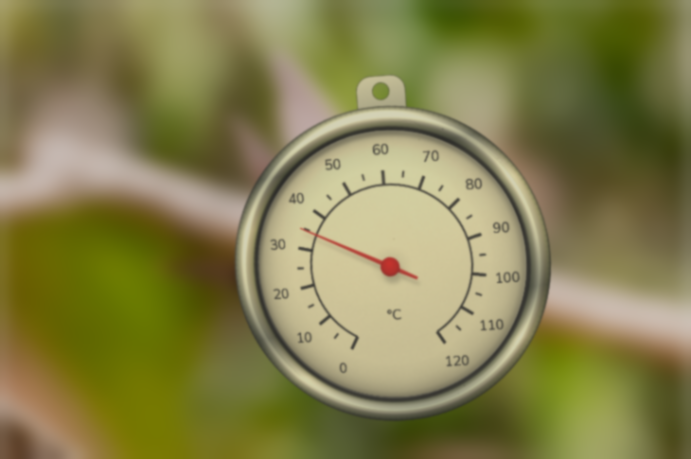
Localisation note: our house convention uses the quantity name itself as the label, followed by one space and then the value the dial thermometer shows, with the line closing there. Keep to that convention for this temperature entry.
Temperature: 35 °C
